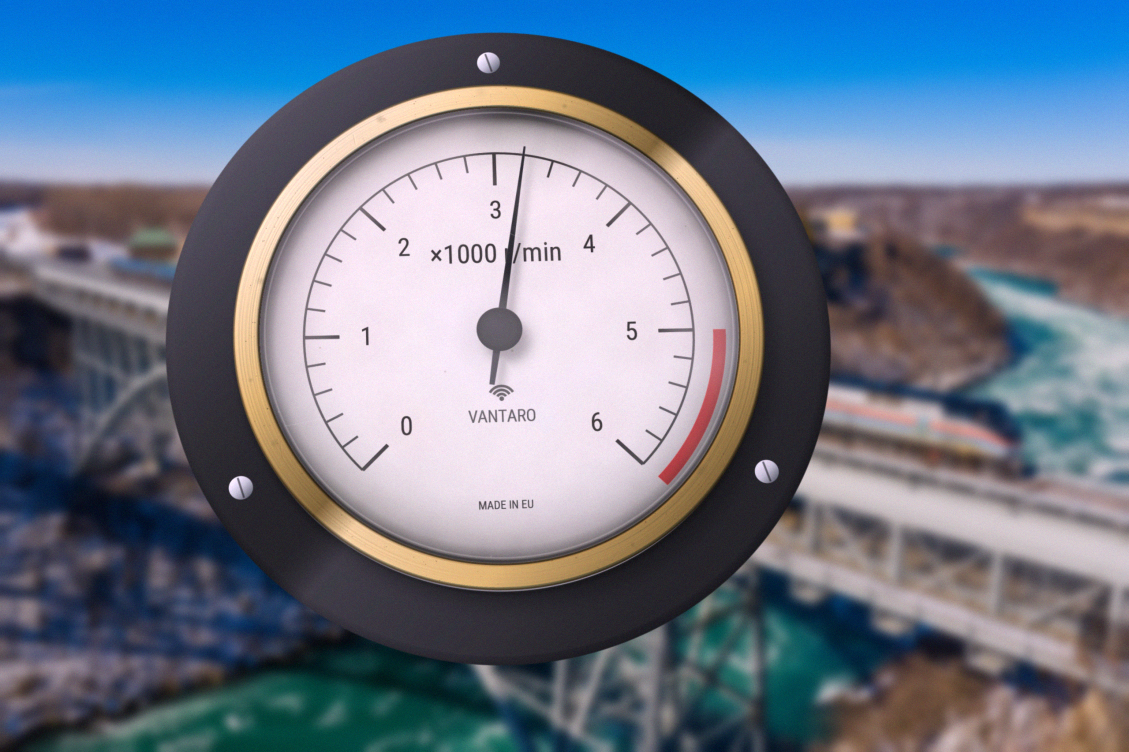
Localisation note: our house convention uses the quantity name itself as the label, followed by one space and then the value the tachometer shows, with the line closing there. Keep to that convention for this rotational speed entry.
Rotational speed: 3200 rpm
